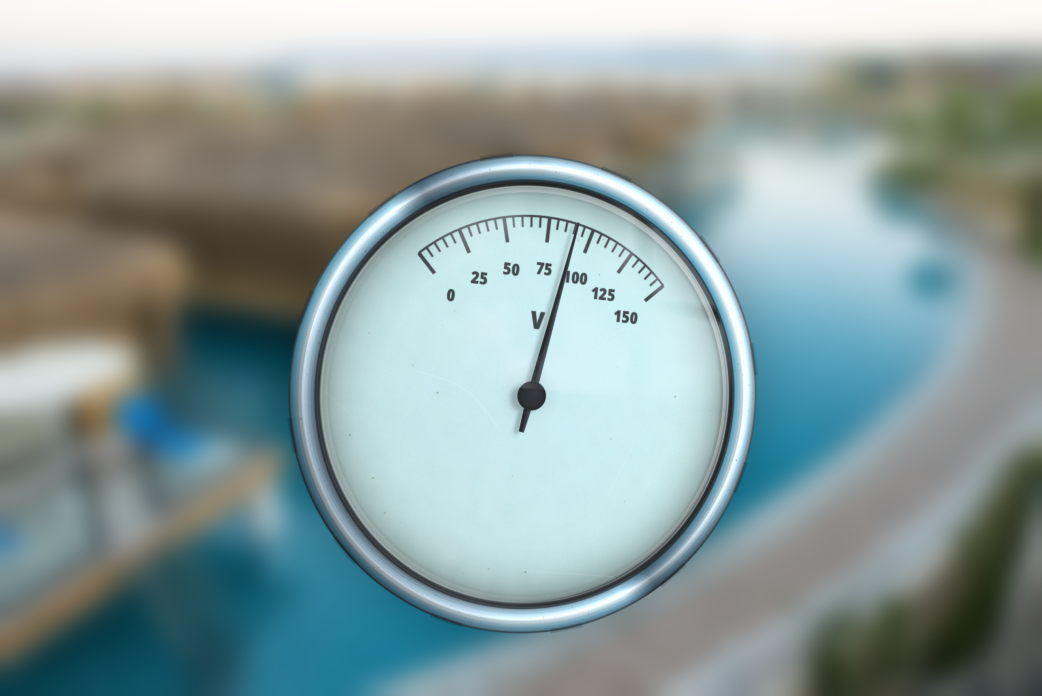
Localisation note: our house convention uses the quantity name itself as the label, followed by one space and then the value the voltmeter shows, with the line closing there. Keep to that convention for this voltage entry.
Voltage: 90 V
